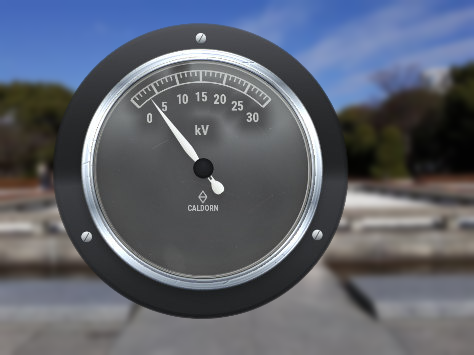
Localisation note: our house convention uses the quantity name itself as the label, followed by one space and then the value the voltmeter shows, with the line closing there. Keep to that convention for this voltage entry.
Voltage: 3 kV
